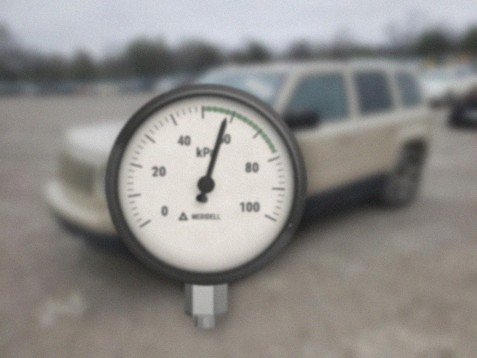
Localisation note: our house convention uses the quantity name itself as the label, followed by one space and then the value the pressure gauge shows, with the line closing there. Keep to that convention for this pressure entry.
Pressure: 58 kPa
